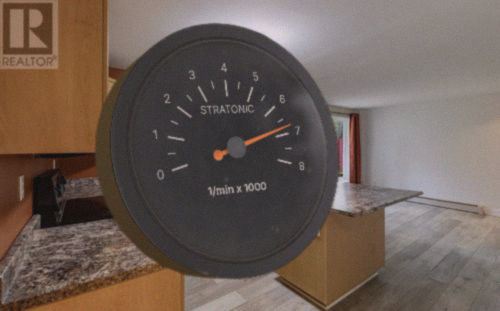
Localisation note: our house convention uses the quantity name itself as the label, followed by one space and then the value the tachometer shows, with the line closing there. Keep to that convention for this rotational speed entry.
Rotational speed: 6750 rpm
